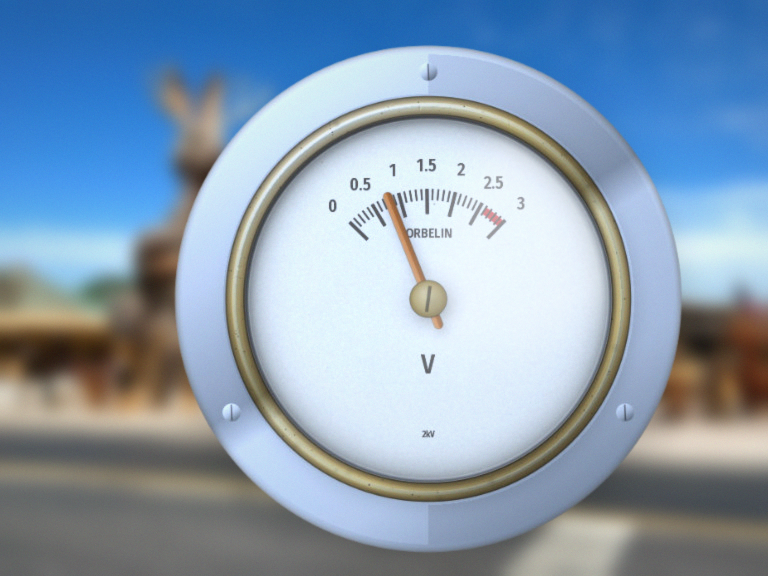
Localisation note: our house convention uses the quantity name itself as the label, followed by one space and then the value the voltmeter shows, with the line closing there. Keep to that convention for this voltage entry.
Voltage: 0.8 V
